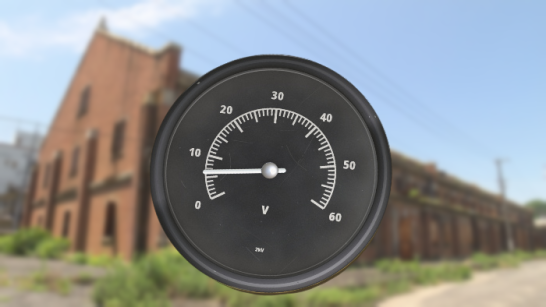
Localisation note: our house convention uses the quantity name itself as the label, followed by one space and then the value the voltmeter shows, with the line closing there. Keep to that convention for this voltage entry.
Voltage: 6 V
